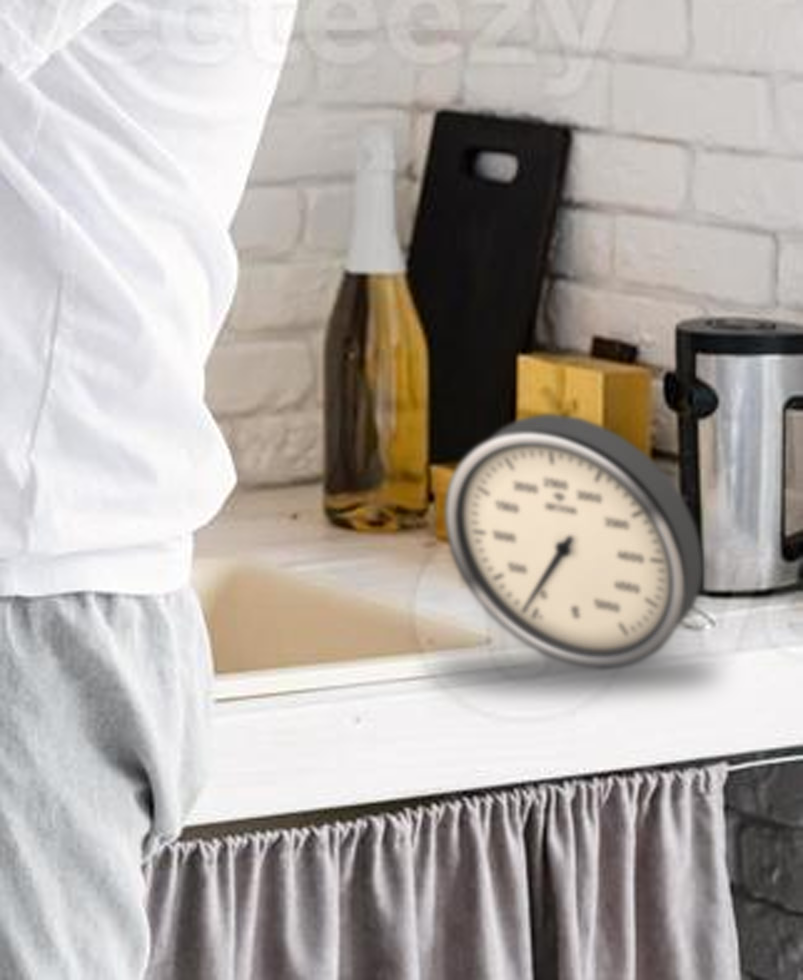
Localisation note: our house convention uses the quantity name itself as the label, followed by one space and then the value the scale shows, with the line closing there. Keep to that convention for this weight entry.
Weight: 100 g
